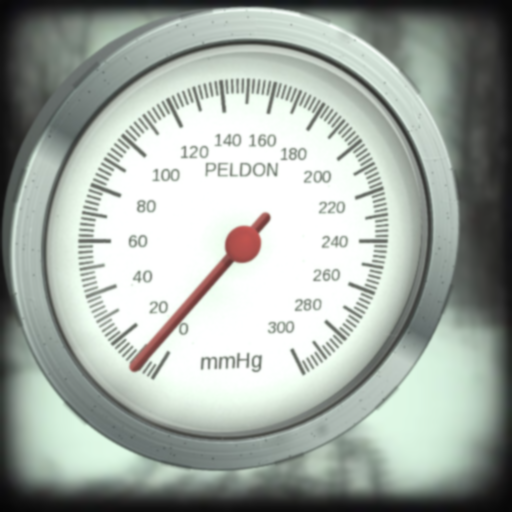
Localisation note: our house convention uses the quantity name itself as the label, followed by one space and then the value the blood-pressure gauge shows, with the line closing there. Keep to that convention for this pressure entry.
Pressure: 10 mmHg
